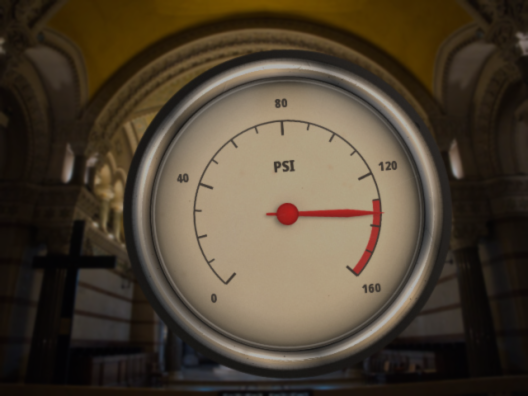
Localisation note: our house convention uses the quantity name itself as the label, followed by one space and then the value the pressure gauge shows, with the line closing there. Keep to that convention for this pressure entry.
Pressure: 135 psi
